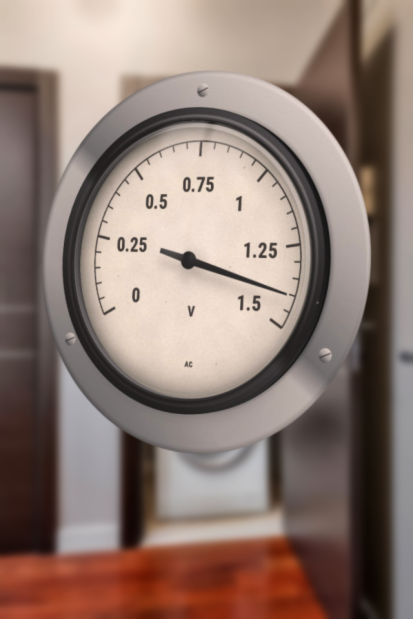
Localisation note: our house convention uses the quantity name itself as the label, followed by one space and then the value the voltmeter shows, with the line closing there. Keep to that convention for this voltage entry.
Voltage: 1.4 V
